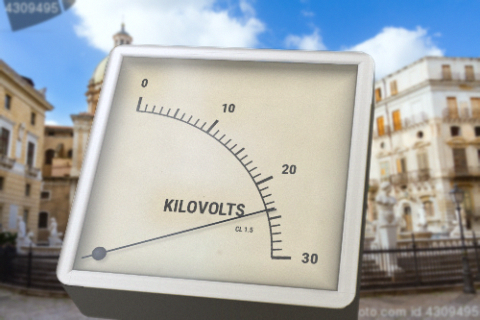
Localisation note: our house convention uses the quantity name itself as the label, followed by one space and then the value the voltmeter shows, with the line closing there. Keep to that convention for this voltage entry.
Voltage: 24 kV
